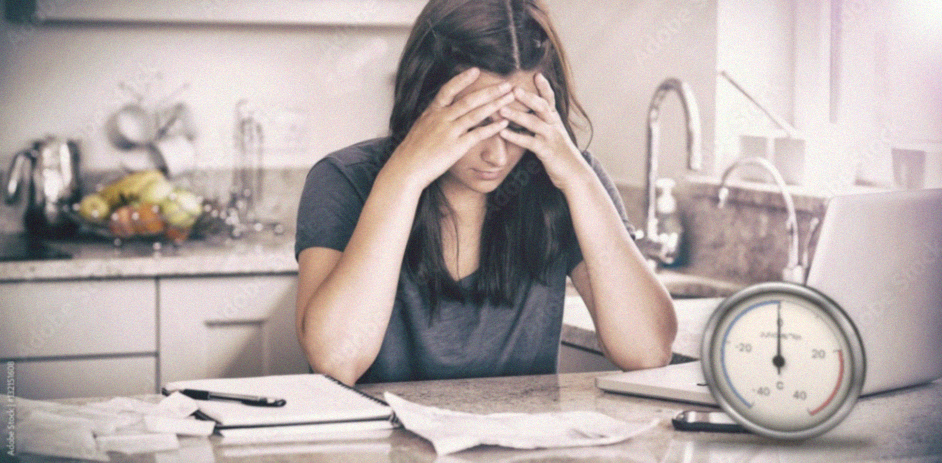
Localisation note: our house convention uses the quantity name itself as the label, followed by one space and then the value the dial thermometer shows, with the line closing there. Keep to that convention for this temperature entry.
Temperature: 0 °C
